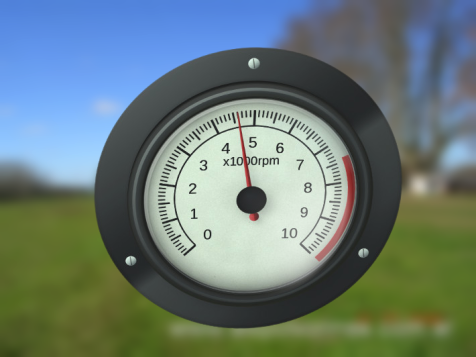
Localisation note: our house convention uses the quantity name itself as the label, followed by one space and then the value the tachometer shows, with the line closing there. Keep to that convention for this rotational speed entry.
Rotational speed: 4600 rpm
